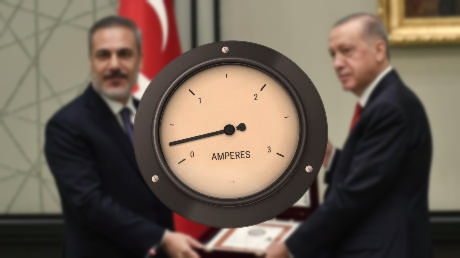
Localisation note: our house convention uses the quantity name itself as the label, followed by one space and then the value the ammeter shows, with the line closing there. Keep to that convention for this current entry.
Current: 0.25 A
